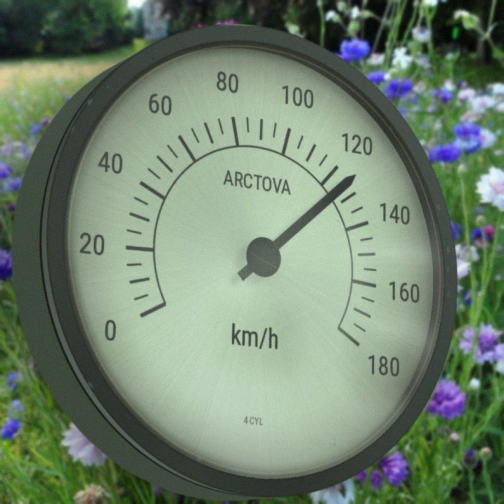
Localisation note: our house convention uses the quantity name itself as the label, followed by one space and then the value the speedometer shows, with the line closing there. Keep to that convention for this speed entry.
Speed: 125 km/h
